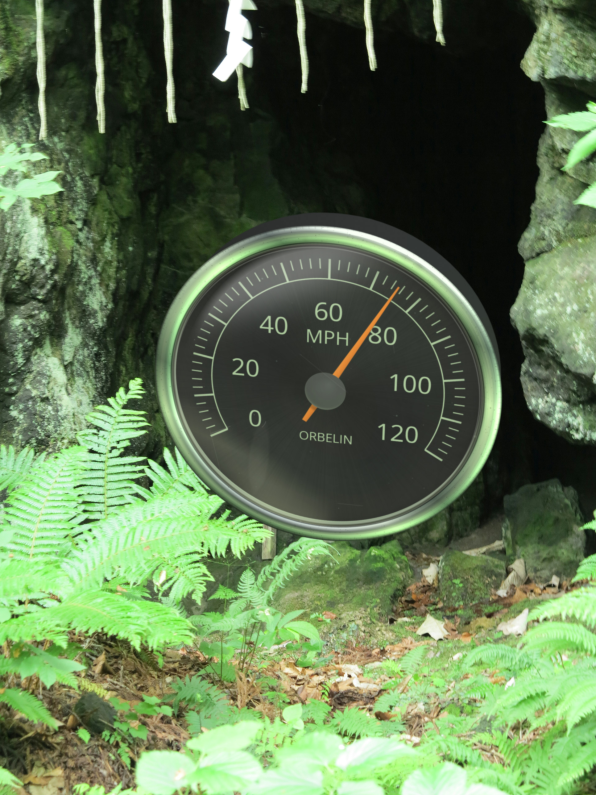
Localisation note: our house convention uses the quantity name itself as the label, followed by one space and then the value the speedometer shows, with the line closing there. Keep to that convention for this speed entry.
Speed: 75 mph
